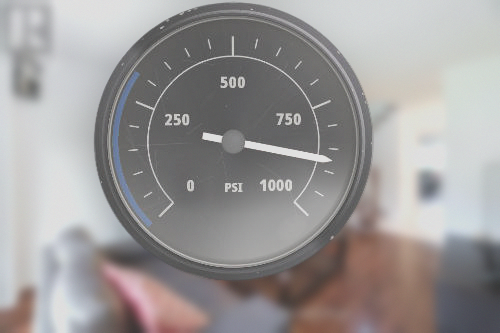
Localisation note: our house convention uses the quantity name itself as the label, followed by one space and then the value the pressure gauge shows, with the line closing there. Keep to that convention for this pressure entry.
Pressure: 875 psi
